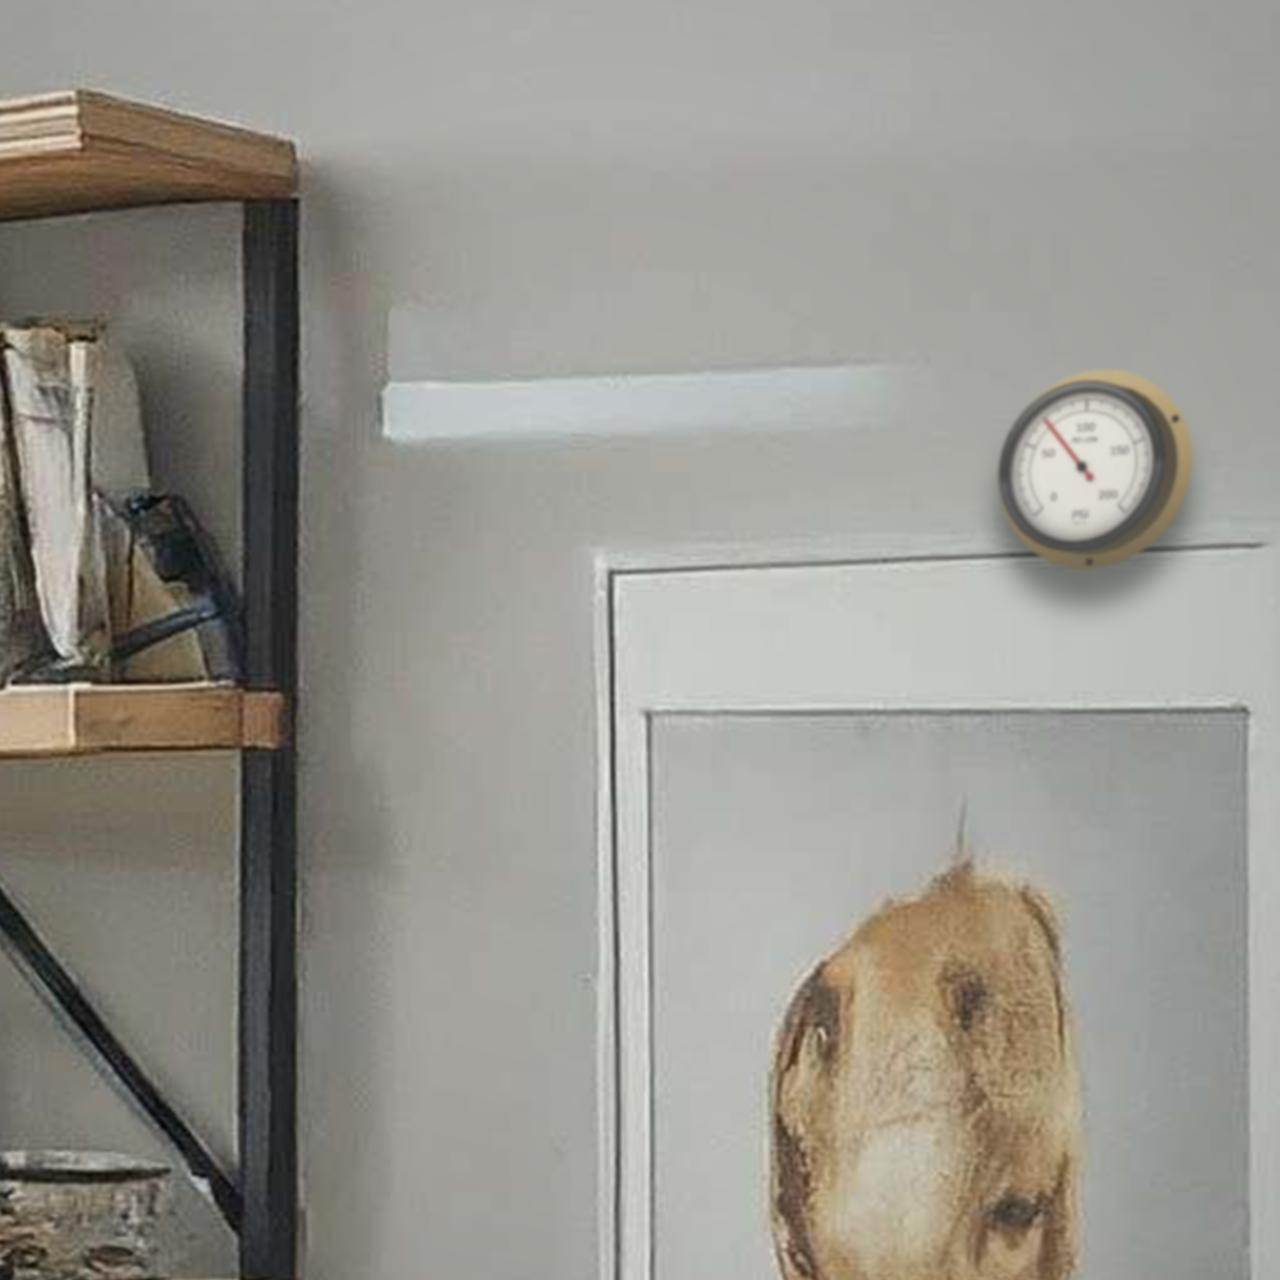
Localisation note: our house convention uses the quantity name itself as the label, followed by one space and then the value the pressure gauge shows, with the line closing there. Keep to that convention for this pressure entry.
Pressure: 70 psi
